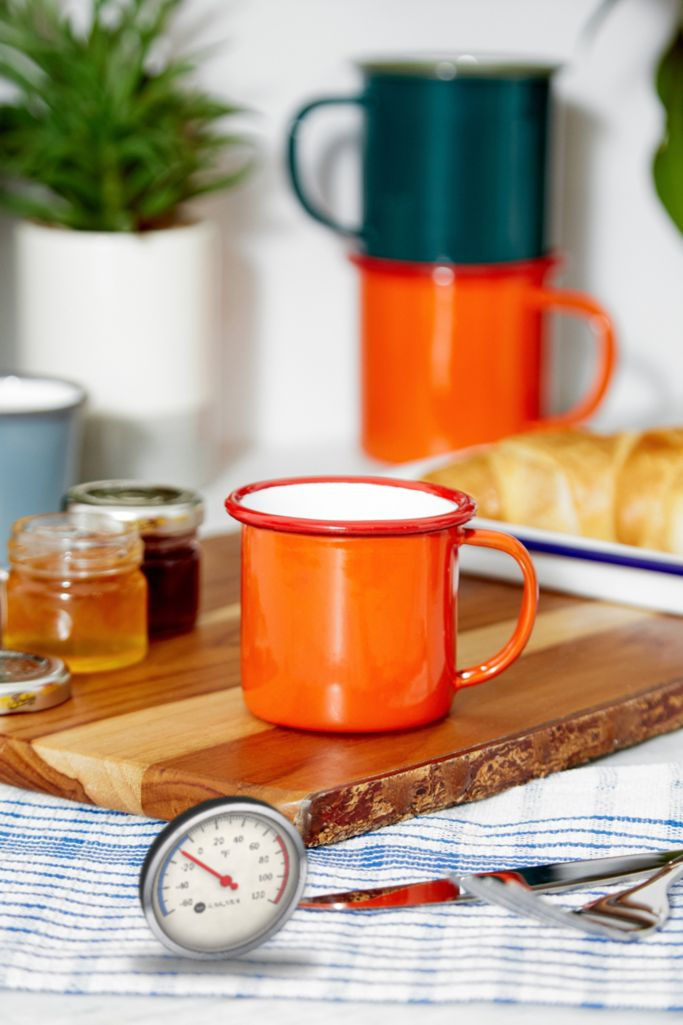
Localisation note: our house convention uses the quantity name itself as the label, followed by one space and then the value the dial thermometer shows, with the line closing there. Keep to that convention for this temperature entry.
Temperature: -10 °F
